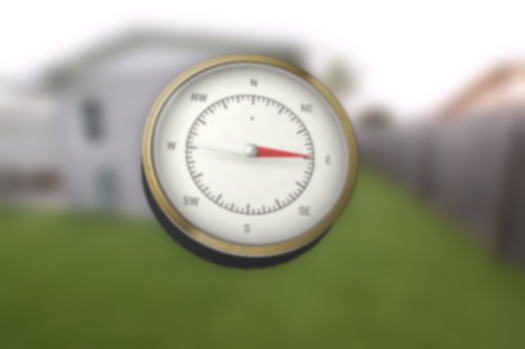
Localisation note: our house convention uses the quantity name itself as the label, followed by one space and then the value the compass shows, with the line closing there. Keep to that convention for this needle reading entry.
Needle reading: 90 °
